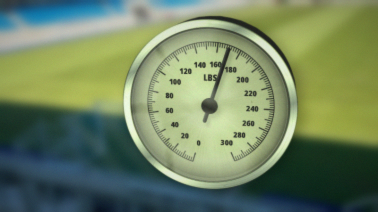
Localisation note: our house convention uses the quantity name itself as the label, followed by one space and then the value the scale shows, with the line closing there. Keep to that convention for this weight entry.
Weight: 170 lb
